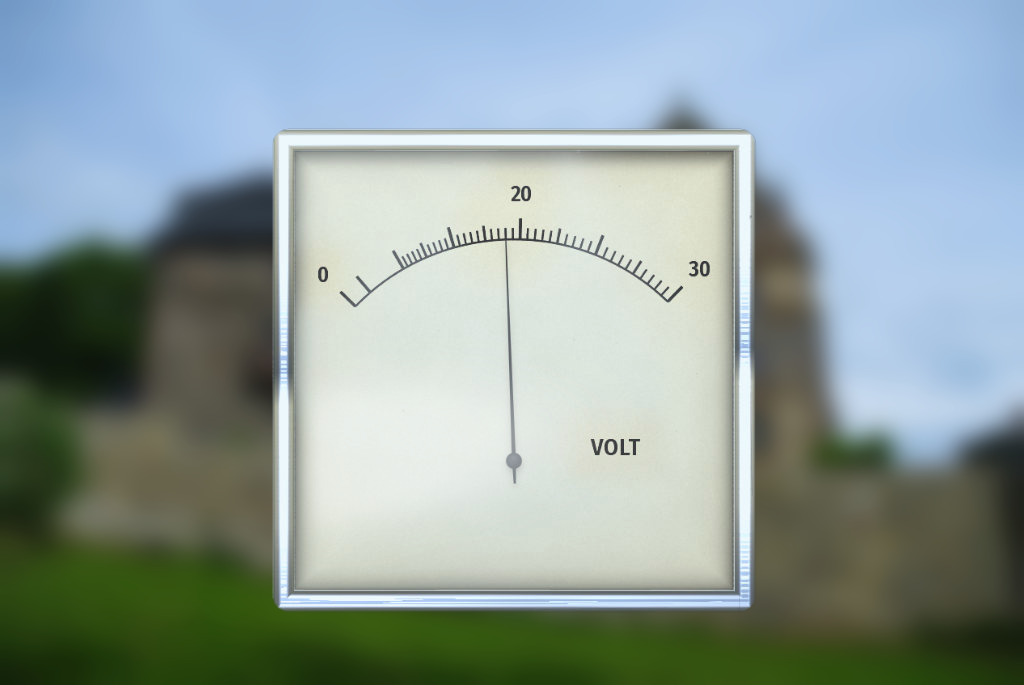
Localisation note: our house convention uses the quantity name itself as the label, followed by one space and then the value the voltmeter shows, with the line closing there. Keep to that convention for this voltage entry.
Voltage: 19 V
